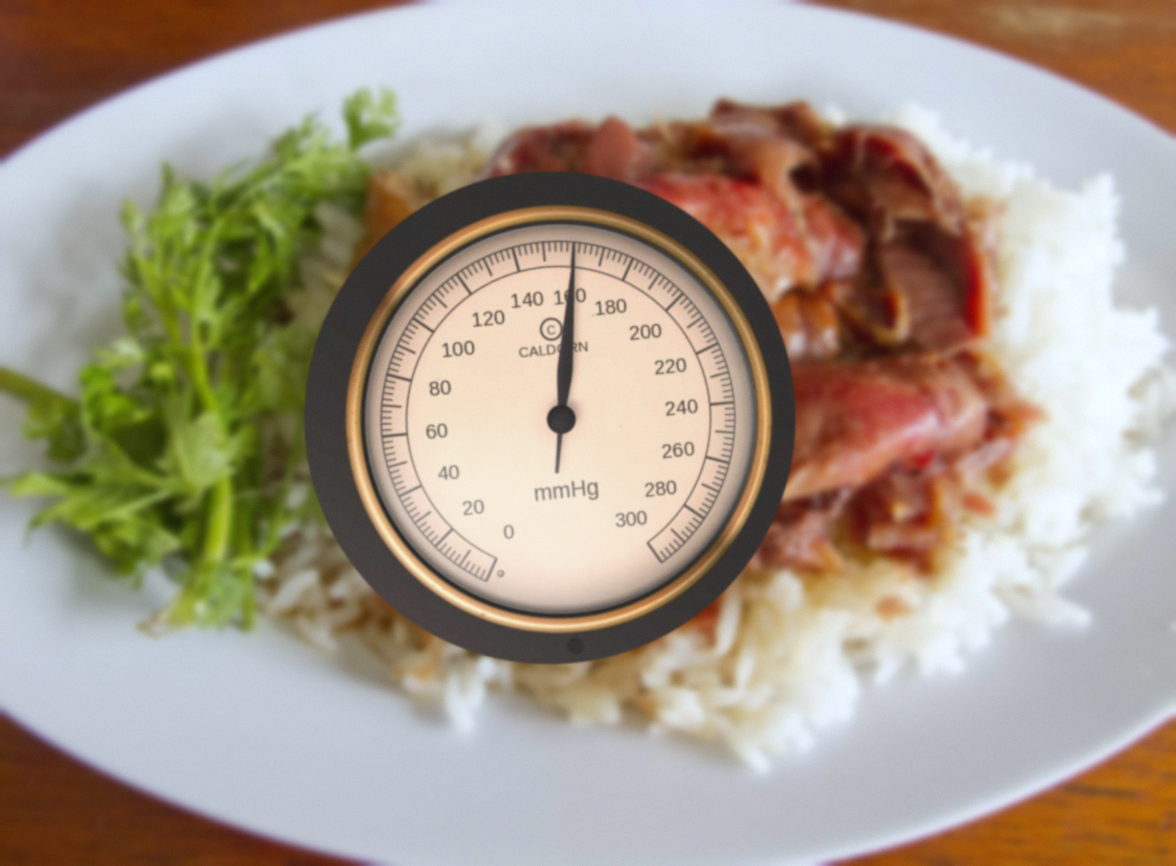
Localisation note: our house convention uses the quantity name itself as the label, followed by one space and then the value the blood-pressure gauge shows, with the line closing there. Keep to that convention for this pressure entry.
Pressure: 160 mmHg
